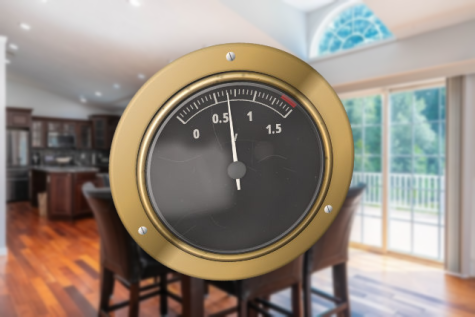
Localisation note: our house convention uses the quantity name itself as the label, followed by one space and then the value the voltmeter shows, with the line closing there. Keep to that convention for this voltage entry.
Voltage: 0.65 V
